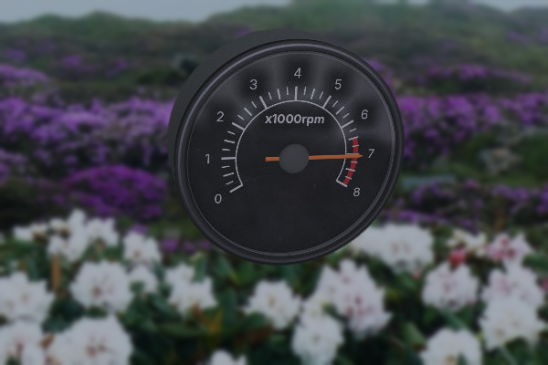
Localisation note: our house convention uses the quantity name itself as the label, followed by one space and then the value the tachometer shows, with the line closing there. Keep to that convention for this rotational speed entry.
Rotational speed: 7000 rpm
